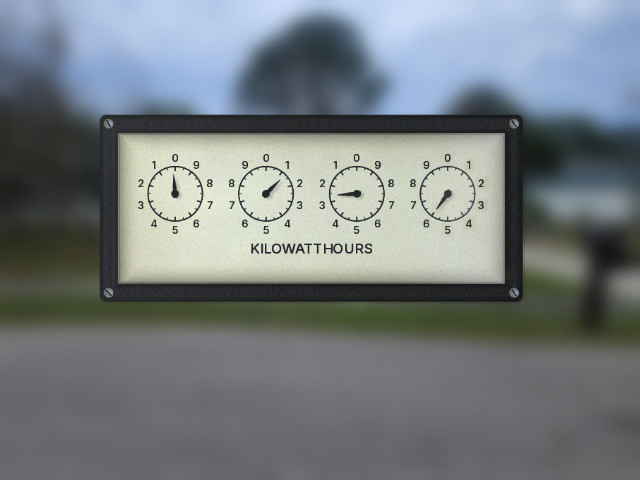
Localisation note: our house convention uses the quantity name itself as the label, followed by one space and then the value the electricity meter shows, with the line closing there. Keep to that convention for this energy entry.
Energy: 126 kWh
